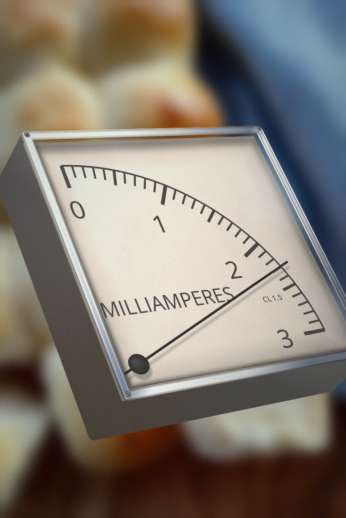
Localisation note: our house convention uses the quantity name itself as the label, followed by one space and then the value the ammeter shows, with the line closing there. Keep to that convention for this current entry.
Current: 2.3 mA
